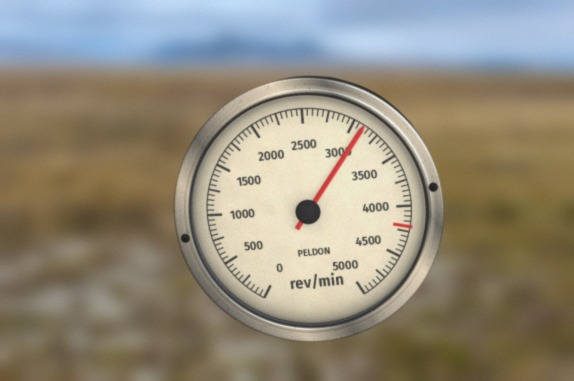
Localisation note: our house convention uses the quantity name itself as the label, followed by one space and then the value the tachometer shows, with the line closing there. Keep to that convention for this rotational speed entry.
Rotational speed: 3100 rpm
